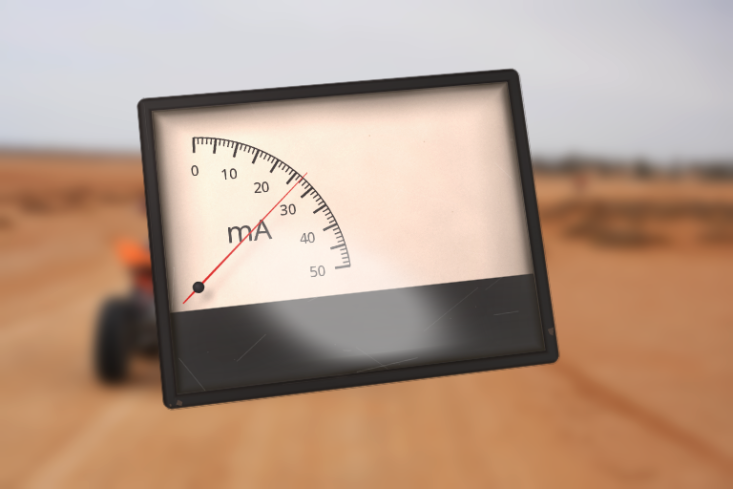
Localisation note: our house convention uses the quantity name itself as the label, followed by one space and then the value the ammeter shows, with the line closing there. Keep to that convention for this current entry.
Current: 27 mA
